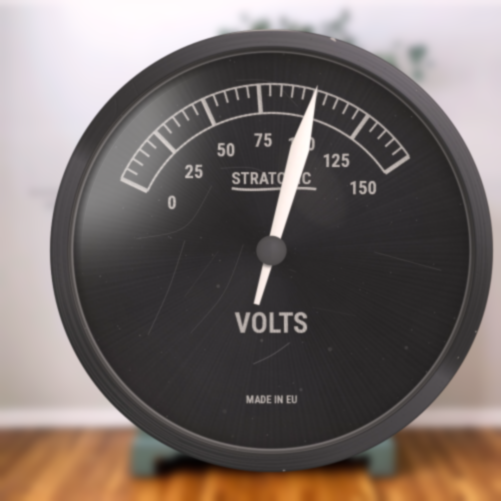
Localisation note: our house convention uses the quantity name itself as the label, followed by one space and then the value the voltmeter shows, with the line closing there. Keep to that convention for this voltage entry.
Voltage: 100 V
